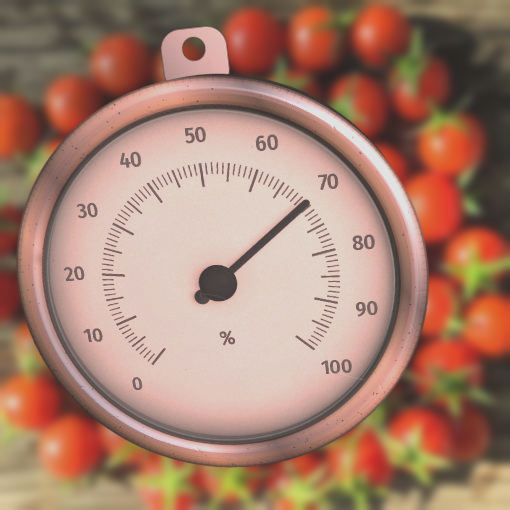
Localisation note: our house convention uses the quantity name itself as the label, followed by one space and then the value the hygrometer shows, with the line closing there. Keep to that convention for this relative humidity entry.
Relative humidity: 70 %
